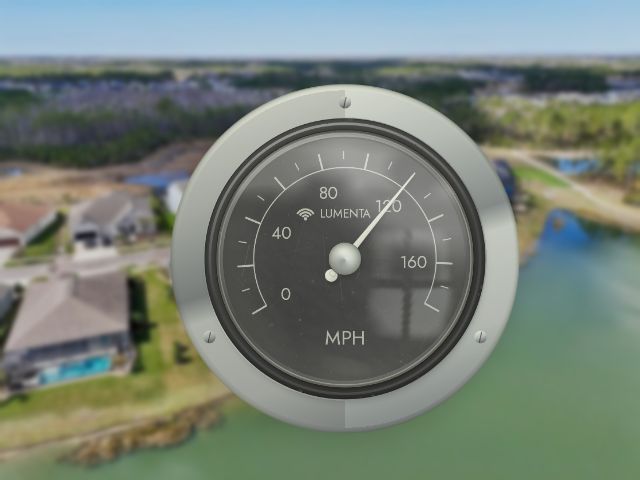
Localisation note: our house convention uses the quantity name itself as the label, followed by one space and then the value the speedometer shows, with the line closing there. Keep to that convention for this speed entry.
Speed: 120 mph
